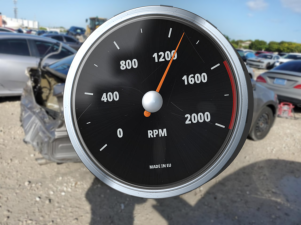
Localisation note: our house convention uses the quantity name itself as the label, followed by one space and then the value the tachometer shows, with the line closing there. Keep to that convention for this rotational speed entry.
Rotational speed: 1300 rpm
